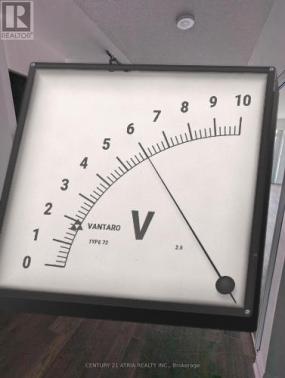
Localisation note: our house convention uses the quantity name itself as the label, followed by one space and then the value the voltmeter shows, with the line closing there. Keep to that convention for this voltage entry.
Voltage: 6 V
